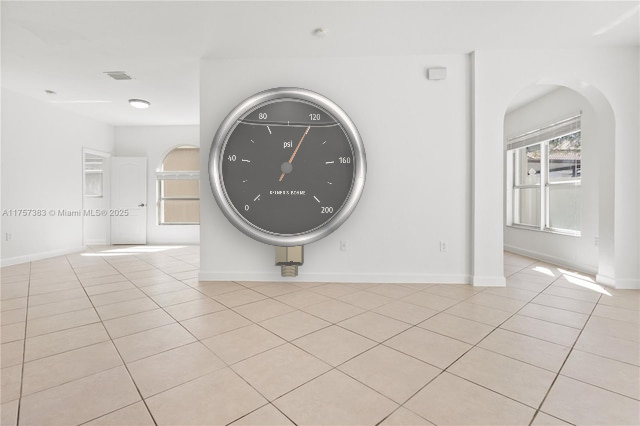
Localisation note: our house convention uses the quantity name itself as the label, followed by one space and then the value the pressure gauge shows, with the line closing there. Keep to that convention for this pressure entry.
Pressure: 120 psi
